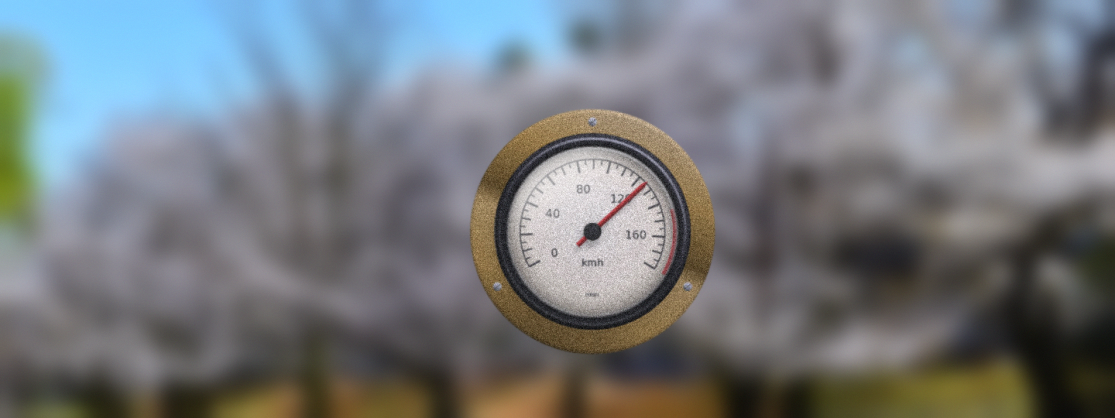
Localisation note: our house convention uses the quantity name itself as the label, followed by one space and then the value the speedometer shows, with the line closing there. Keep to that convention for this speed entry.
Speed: 125 km/h
